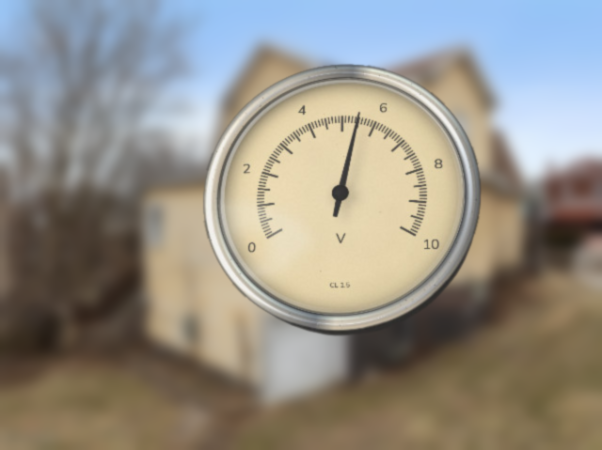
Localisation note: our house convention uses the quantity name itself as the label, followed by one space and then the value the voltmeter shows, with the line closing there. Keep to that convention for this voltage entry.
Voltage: 5.5 V
